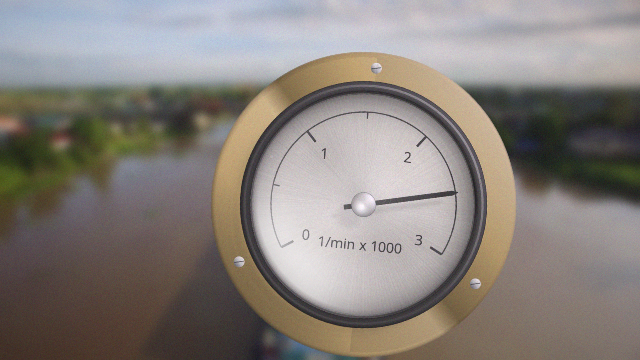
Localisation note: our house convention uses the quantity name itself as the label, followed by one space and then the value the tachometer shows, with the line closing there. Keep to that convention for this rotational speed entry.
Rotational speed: 2500 rpm
